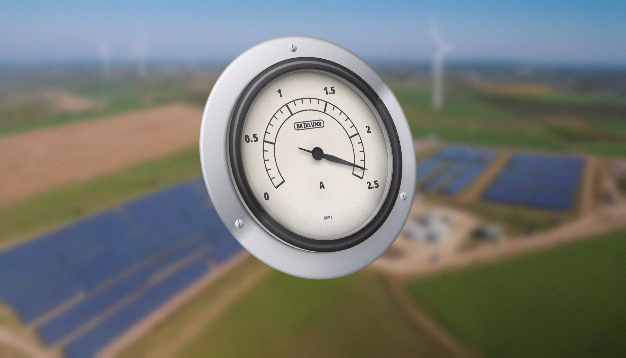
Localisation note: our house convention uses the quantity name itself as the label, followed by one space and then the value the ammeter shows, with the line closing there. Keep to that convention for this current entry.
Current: 2.4 A
